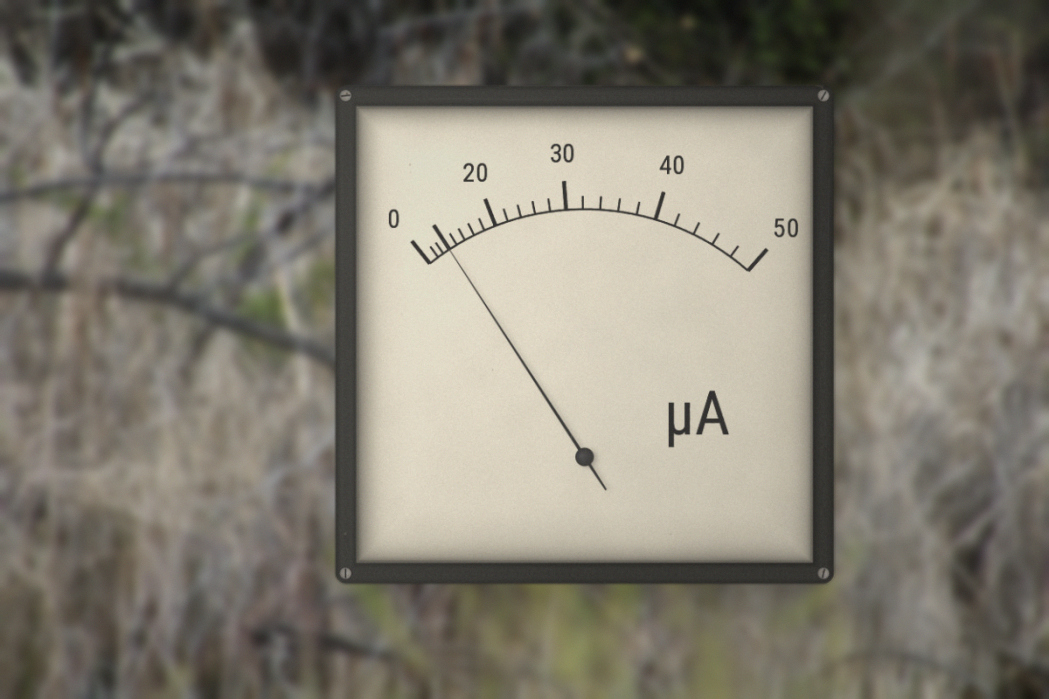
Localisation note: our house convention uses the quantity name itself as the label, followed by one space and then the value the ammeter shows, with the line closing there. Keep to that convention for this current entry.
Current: 10 µA
